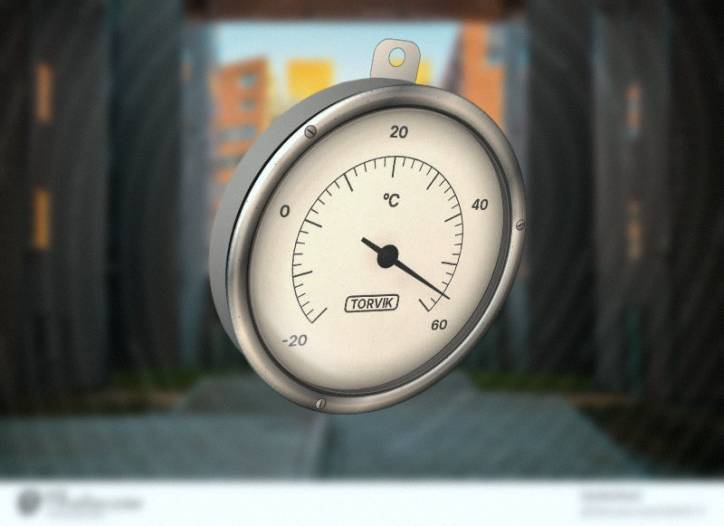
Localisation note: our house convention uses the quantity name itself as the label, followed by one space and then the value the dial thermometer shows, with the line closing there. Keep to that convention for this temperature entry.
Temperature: 56 °C
